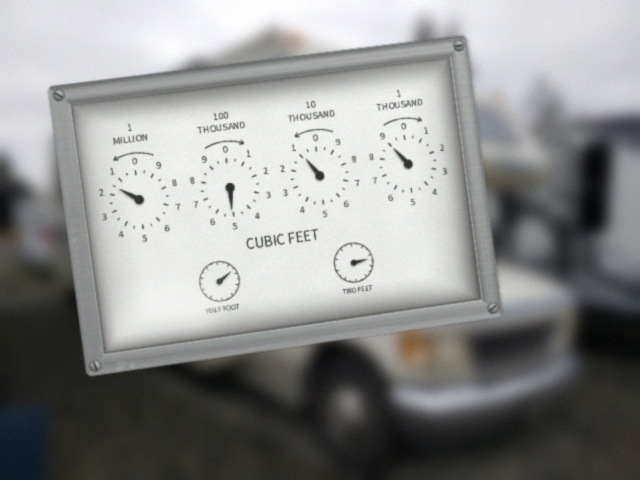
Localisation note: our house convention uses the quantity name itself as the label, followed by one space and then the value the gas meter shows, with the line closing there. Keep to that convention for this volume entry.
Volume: 150900 ft³
